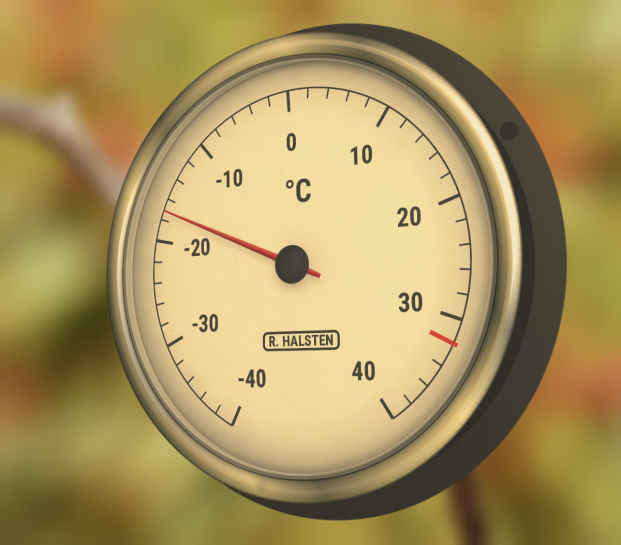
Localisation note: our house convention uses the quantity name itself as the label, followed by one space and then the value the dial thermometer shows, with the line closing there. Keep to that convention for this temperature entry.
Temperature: -17 °C
